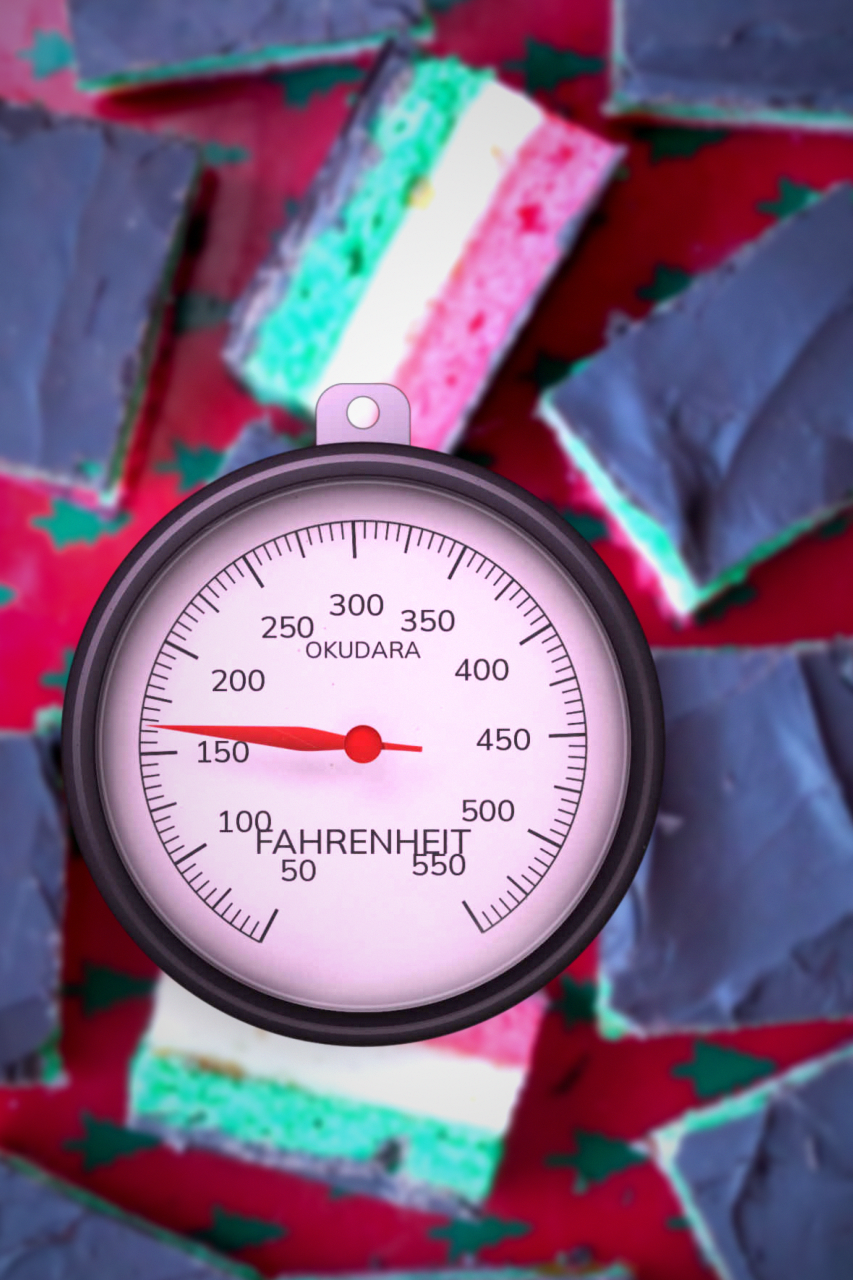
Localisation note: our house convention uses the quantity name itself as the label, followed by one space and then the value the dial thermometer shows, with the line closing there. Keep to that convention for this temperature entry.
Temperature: 162.5 °F
